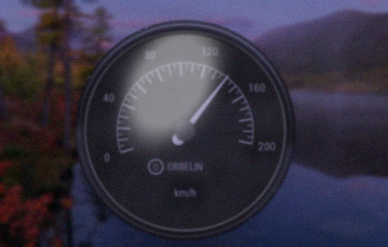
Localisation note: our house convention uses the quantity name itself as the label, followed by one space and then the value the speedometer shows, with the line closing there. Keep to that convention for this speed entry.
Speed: 140 km/h
